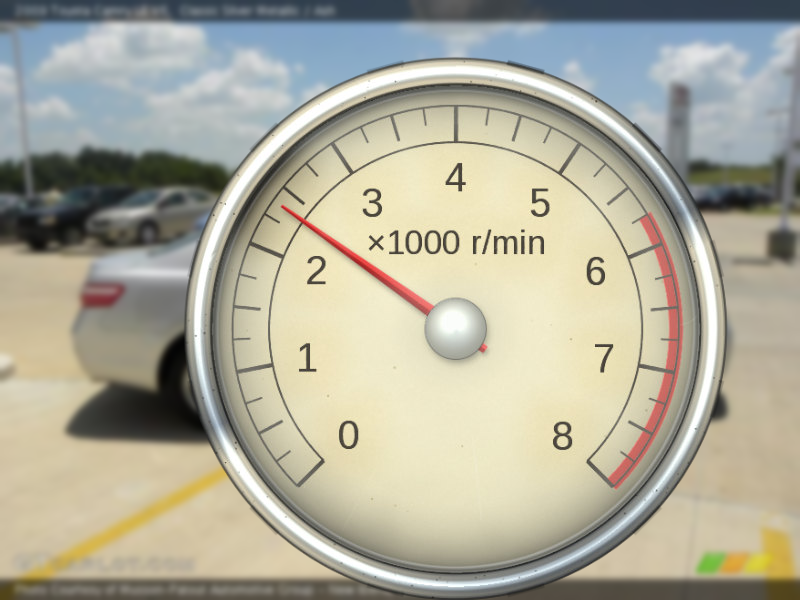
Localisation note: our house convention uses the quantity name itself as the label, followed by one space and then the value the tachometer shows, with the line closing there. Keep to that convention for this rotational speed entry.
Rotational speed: 2375 rpm
